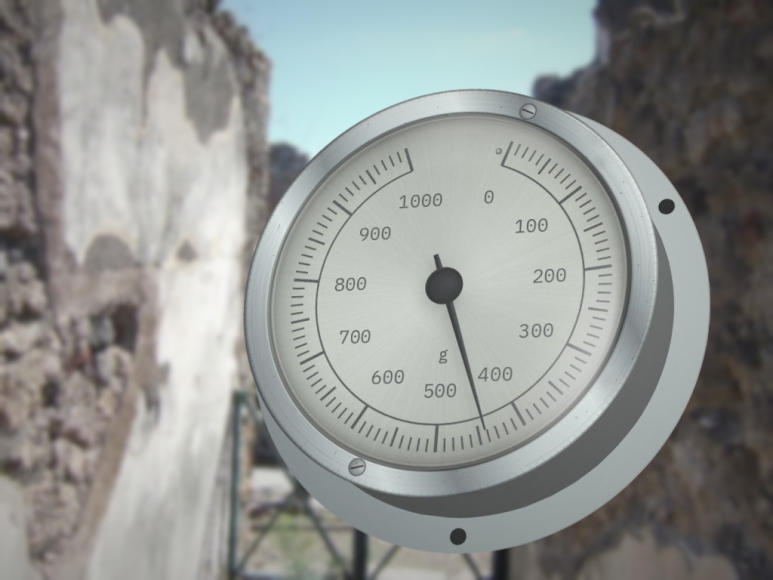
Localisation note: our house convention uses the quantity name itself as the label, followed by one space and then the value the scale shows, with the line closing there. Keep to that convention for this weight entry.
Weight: 440 g
